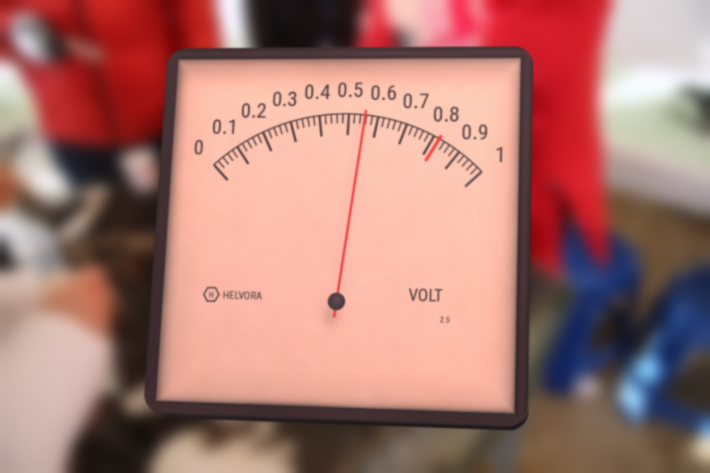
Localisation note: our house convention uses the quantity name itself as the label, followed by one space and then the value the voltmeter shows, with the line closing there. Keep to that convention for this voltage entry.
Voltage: 0.56 V
